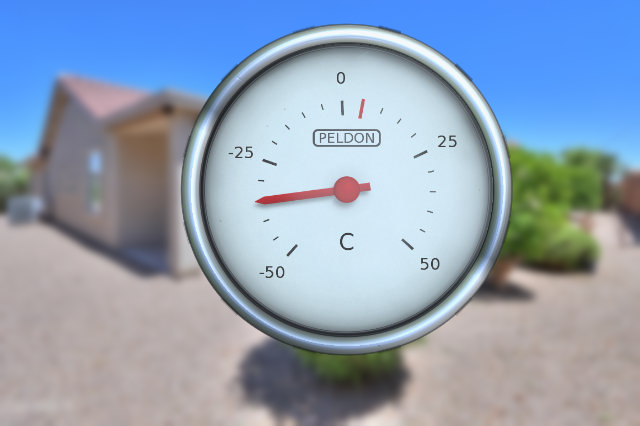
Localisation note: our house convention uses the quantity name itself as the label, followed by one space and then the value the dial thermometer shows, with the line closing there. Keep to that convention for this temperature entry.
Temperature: -35 °C
